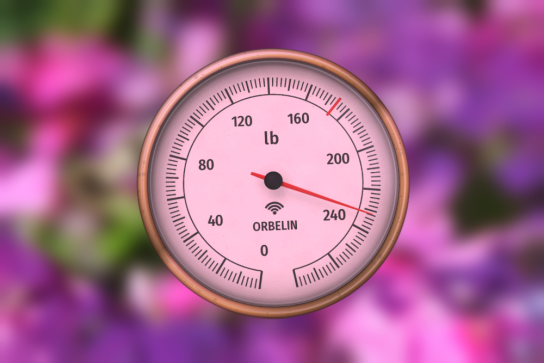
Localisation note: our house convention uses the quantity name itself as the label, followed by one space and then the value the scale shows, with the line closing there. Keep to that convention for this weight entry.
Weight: 232 lb
